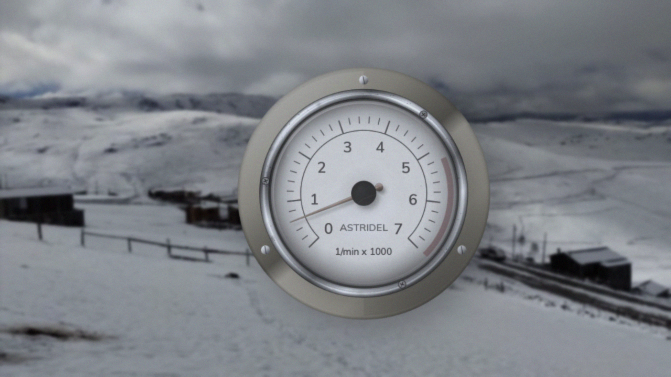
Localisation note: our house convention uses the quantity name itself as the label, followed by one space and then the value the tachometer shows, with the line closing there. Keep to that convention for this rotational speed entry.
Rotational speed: 600 rpm
